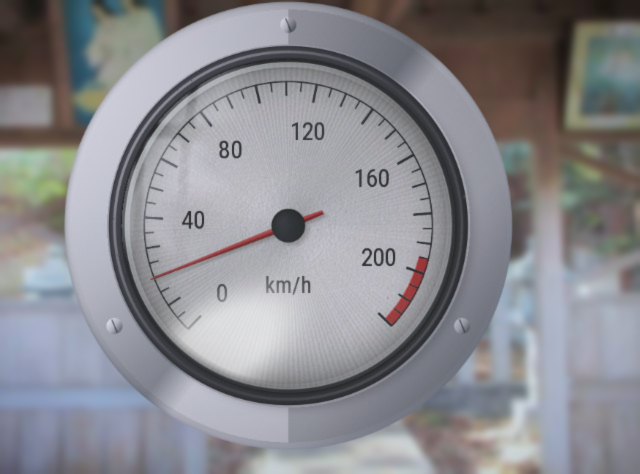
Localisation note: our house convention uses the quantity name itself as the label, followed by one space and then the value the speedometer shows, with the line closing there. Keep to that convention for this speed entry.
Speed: 20 km/h
